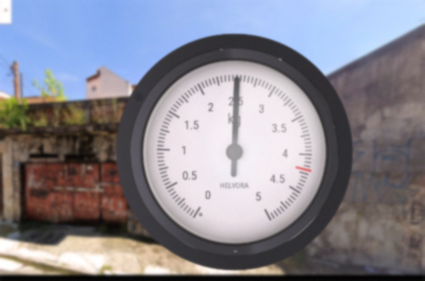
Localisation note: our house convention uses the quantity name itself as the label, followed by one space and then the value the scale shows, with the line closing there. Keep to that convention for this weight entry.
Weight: 2.5 kg
